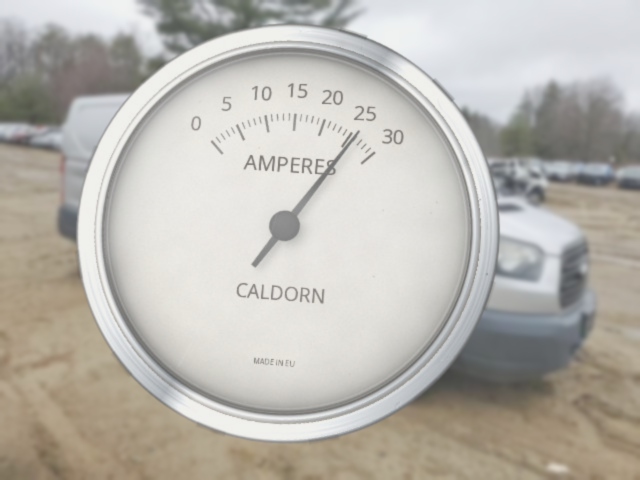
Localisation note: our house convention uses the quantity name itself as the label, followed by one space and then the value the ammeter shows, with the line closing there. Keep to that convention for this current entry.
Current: 26 A
